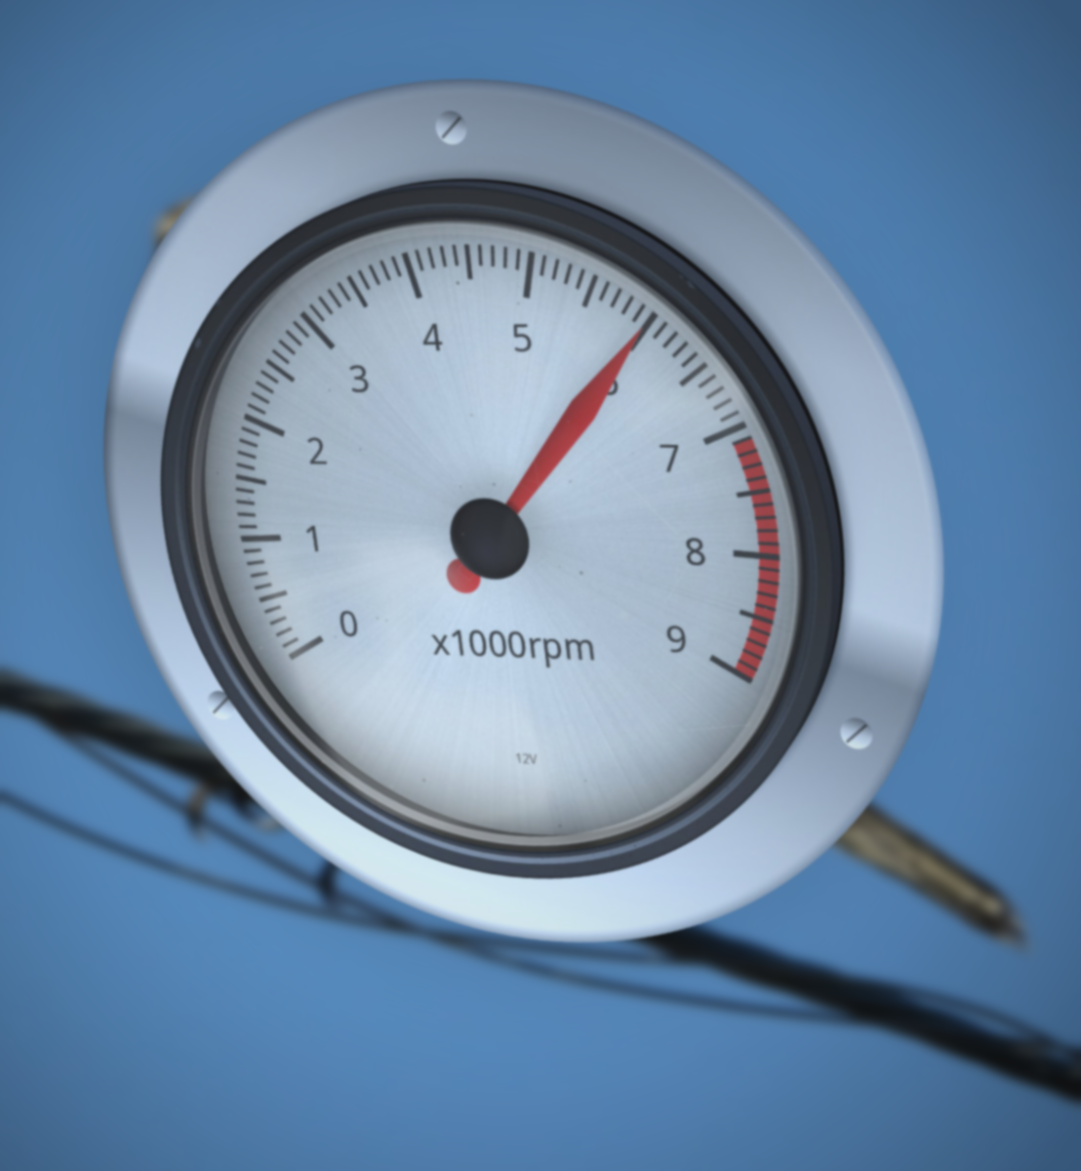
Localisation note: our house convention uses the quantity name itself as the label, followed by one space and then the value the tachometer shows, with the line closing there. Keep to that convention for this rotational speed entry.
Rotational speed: 6000 rpm
